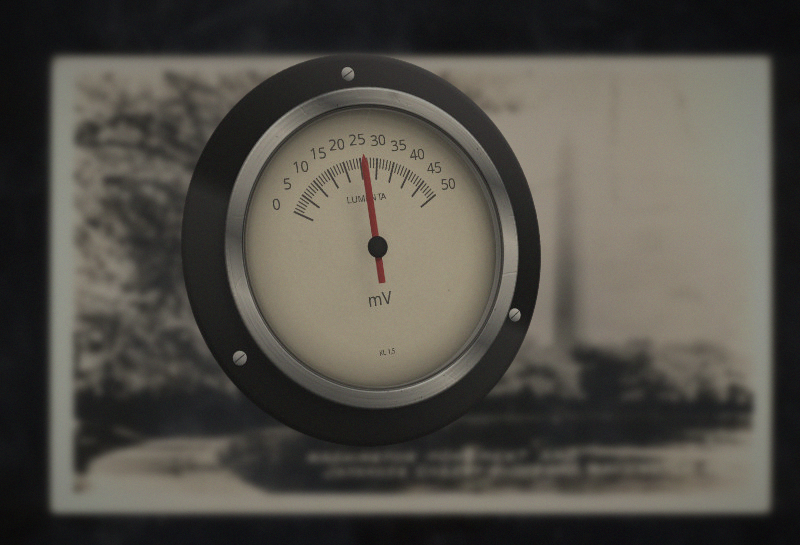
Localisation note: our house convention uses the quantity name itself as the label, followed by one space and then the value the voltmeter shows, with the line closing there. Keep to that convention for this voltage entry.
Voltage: 25 mV
